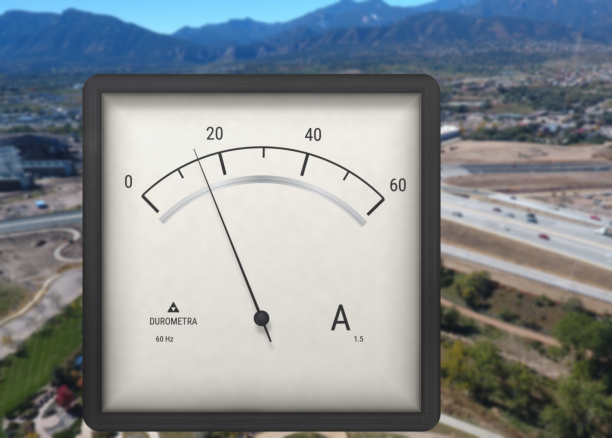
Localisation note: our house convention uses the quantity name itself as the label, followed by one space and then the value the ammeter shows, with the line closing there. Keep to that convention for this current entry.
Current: 15 A
